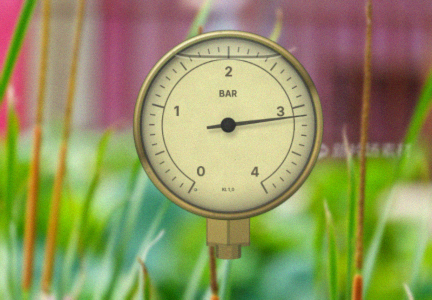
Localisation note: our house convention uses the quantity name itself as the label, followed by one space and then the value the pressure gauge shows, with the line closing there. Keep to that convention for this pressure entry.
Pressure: 3.1 bar
